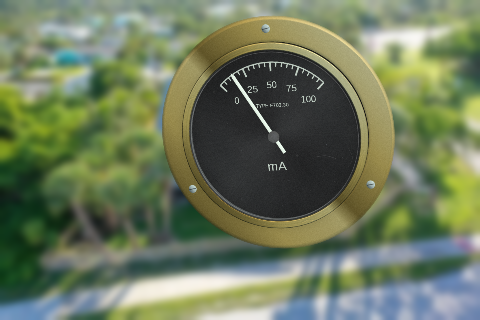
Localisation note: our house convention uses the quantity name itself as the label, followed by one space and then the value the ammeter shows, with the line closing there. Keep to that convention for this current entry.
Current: 15 mA
